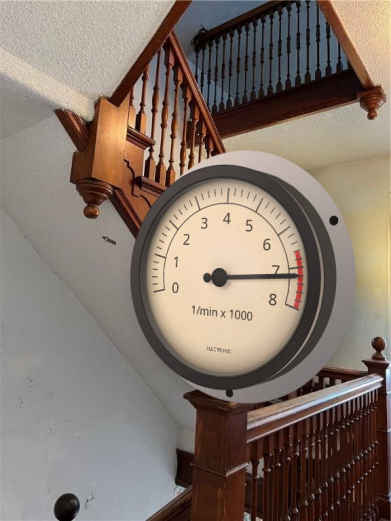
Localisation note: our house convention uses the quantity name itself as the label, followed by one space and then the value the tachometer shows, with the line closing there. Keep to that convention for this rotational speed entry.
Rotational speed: 7200 rpm
